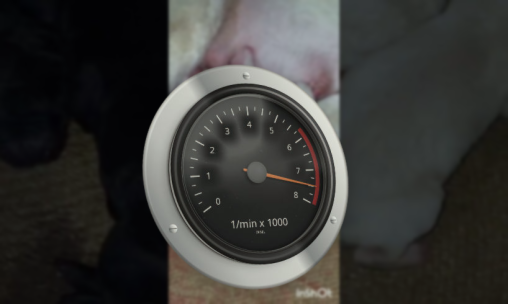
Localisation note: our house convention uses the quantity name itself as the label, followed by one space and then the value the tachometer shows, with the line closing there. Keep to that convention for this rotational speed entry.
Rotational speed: 7500 rpm
